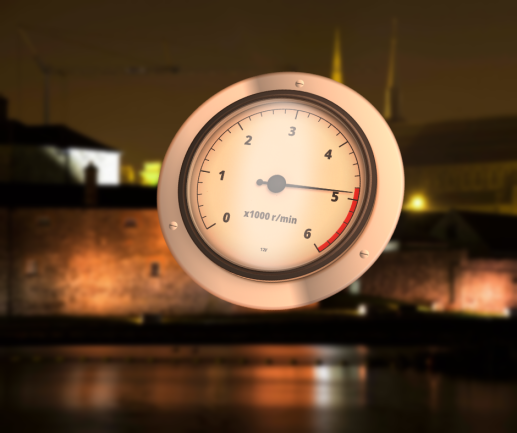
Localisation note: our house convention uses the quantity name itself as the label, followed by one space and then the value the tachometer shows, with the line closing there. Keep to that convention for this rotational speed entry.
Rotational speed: 4900 rpm
